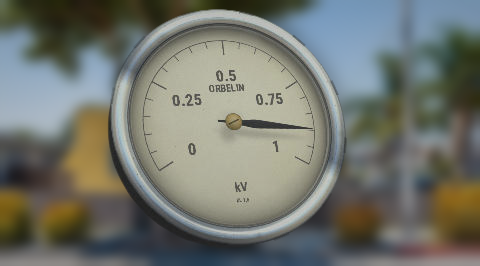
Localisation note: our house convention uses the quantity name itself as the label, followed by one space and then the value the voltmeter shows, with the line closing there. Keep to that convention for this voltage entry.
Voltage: 0.9 kV
